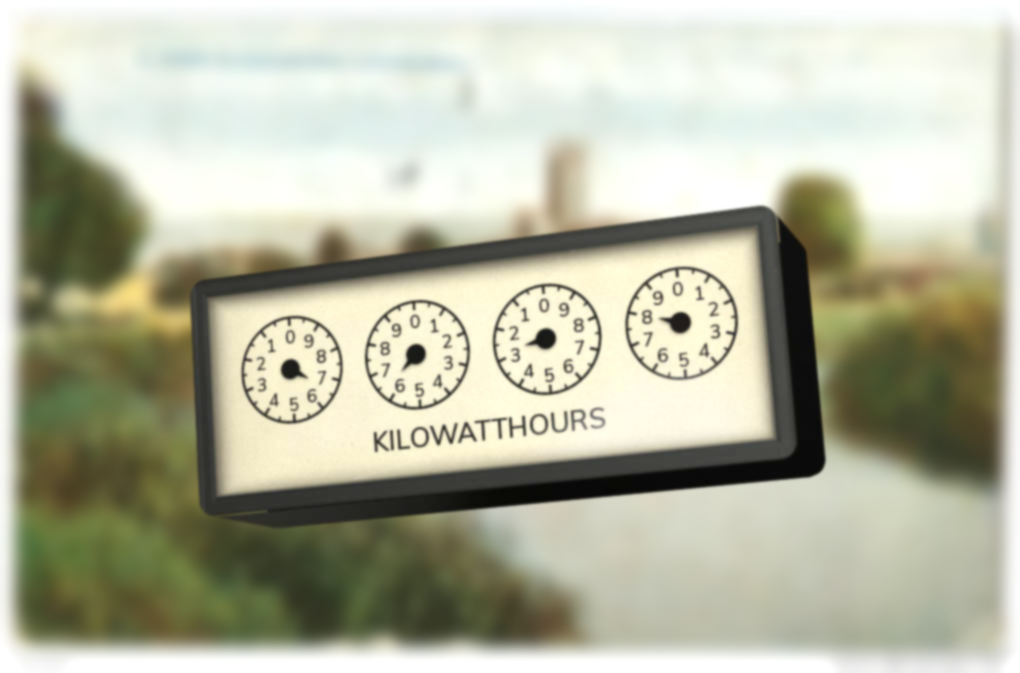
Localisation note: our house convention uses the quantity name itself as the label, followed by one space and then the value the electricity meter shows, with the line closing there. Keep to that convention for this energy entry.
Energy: 6628 kWh
